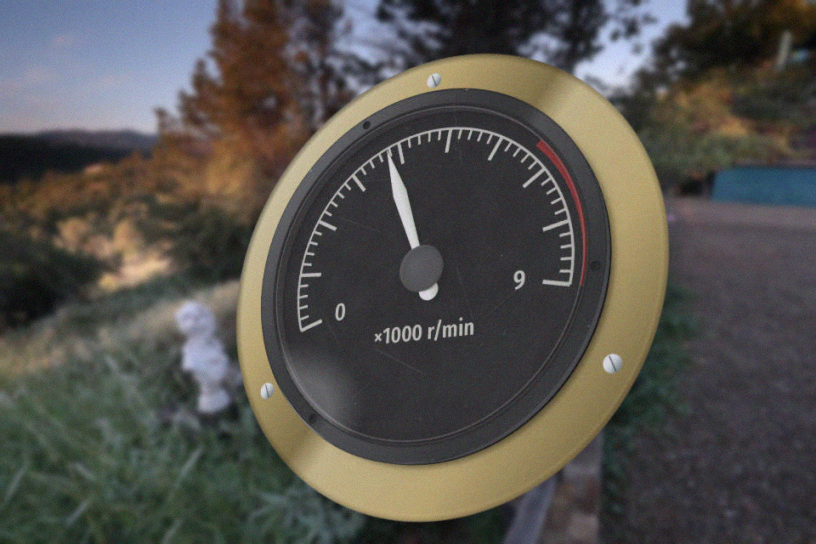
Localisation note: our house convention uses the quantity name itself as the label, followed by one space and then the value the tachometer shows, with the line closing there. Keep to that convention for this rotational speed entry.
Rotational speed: 3800 rpm
